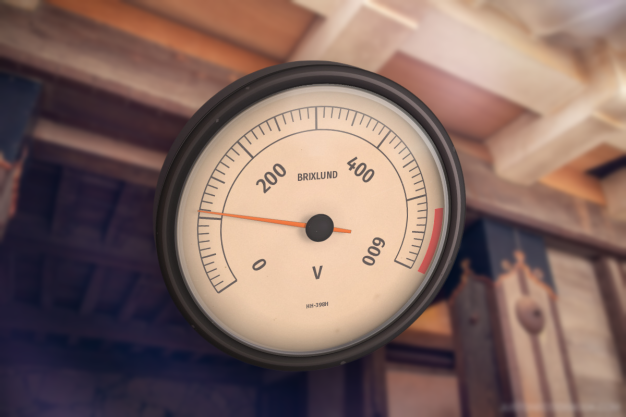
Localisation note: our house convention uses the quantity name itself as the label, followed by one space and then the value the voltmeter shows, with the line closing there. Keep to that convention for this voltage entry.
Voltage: 110 V
